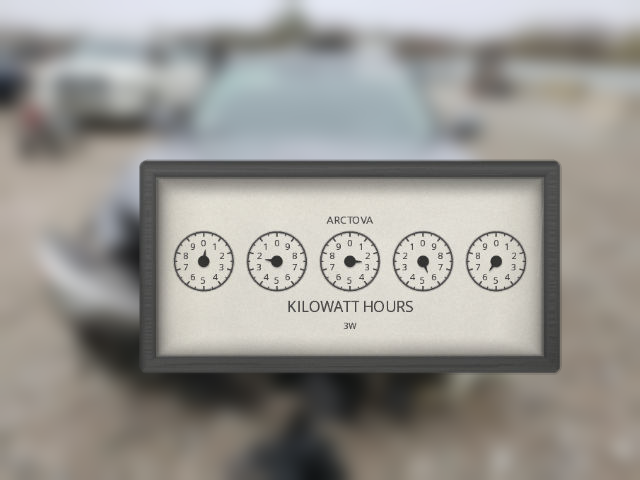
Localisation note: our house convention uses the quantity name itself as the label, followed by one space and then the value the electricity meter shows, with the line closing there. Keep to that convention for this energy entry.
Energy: 2256 kWh
